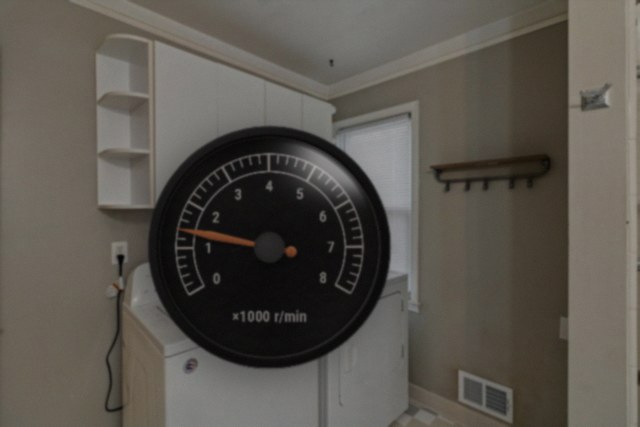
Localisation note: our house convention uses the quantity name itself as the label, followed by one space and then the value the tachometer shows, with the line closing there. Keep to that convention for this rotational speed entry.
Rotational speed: 1400 rpm
